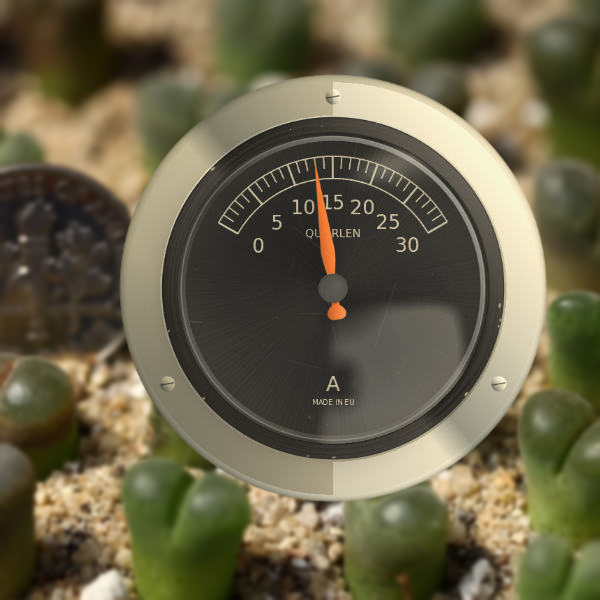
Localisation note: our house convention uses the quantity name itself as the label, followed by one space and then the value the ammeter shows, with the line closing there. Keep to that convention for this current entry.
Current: 13 A
